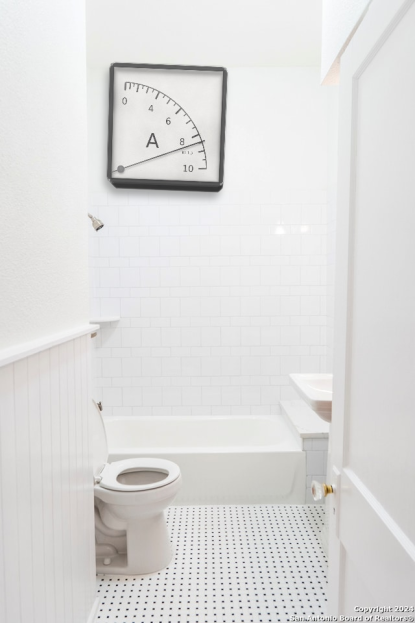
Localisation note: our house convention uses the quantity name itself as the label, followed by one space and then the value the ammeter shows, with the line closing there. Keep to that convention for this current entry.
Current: 8.5 A
